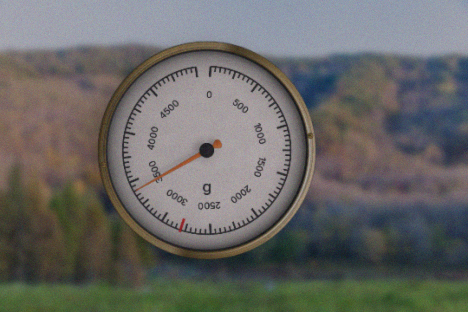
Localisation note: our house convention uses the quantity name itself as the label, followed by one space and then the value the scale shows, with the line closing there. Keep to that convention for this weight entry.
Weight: 3400 g
